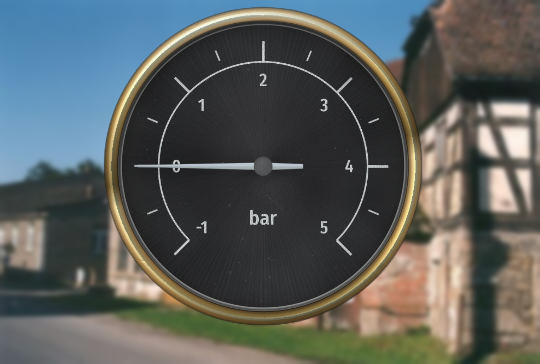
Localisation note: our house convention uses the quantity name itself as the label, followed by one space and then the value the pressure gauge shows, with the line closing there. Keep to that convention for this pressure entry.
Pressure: 0 bar
